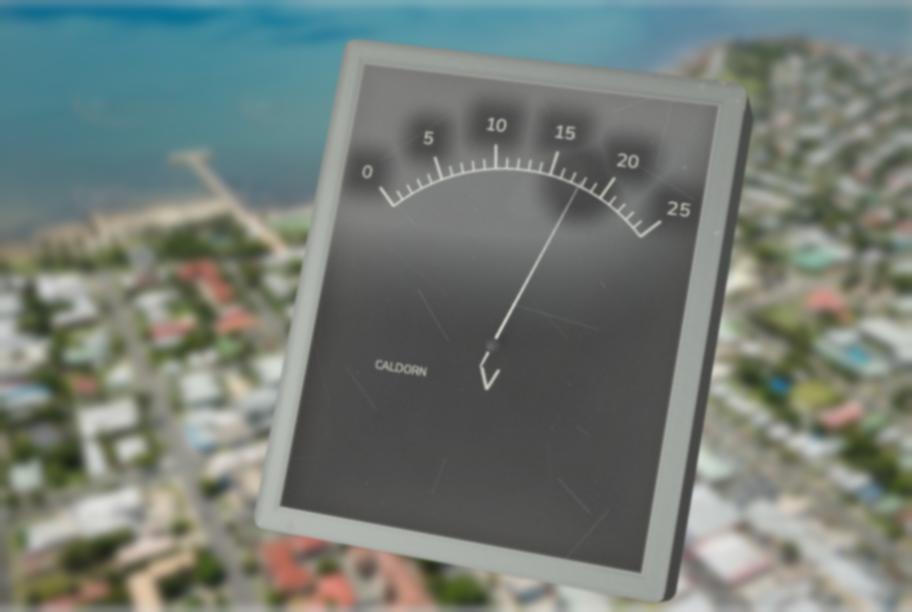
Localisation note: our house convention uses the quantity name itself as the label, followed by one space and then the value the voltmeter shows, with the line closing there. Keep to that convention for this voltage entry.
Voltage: 18 V
